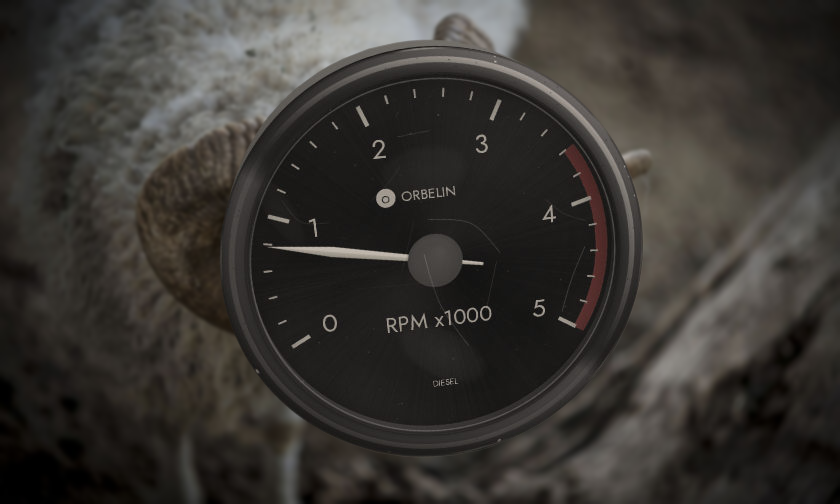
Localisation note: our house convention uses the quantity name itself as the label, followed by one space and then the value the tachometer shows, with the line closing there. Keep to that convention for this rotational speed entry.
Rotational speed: 800 rpm
